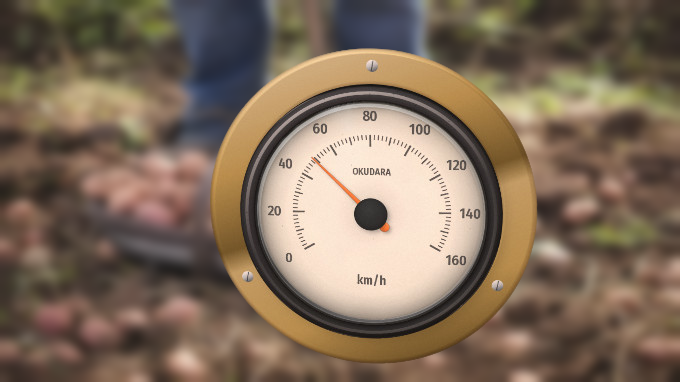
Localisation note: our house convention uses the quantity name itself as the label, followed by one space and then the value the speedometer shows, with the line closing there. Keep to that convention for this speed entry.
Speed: 50 km/h
